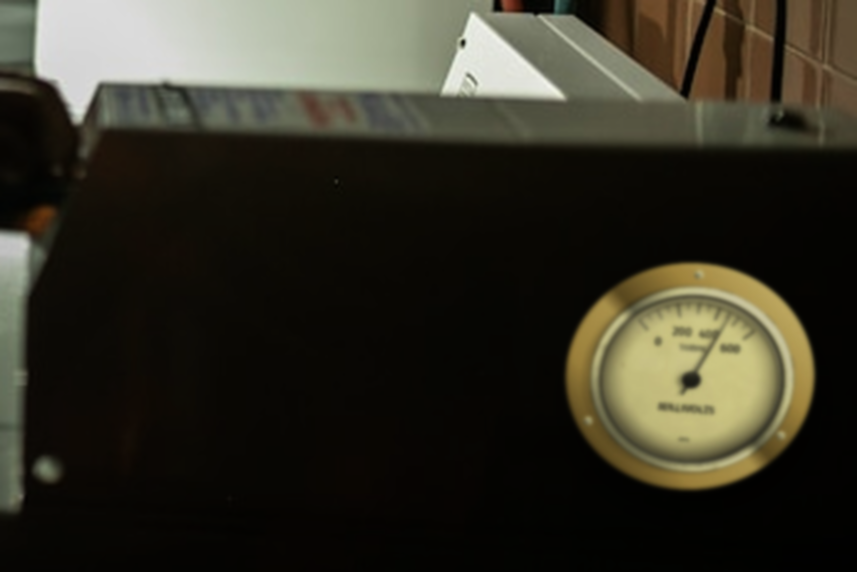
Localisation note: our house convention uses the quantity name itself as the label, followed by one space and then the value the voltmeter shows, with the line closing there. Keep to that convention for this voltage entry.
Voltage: 450 mV
